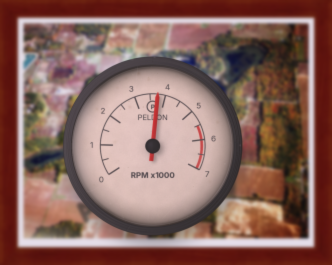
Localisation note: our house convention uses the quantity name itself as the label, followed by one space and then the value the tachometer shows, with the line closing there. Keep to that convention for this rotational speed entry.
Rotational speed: 3750 rpm
